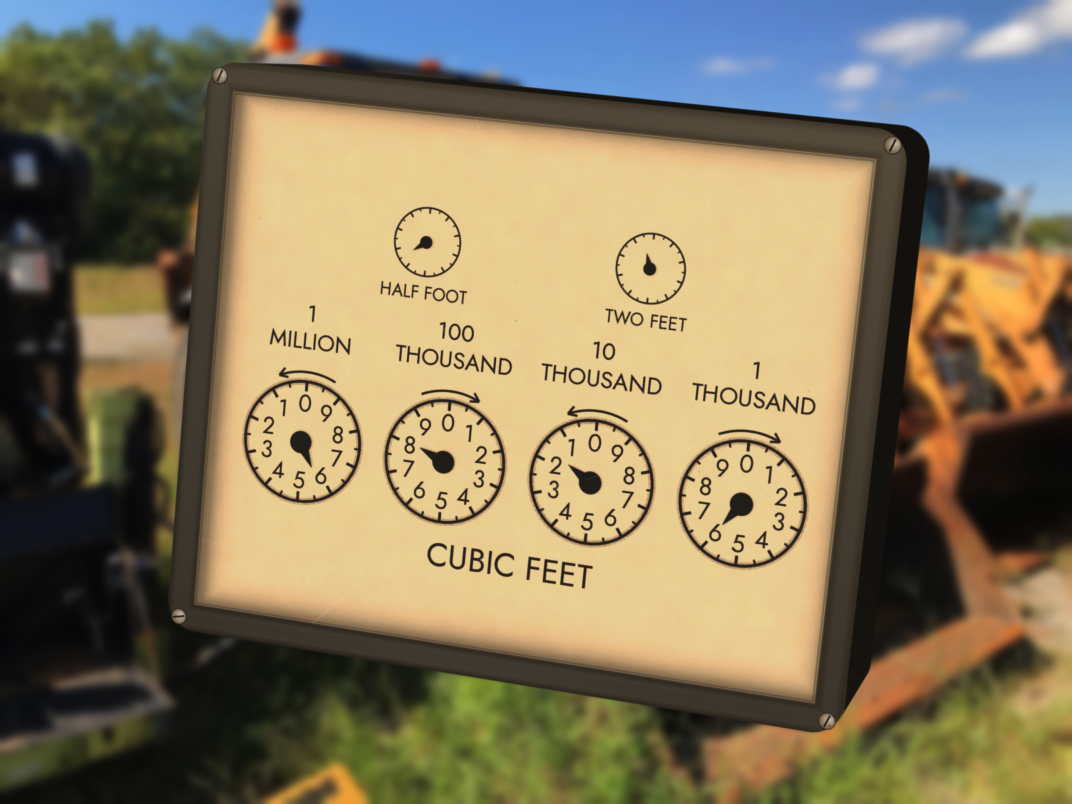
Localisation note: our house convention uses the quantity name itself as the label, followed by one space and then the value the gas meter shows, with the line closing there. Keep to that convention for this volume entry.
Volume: 581600 ft³
